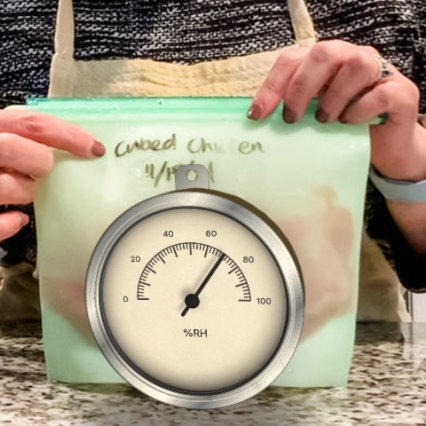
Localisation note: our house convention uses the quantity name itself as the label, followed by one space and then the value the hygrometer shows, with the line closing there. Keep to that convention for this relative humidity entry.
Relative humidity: 70 %
